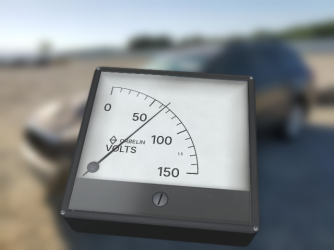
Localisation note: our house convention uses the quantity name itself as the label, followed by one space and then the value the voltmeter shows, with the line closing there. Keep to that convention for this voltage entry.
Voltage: 65 V
